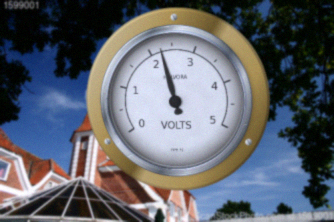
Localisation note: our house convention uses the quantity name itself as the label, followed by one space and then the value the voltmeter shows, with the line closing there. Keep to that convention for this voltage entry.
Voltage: 2.25 V
